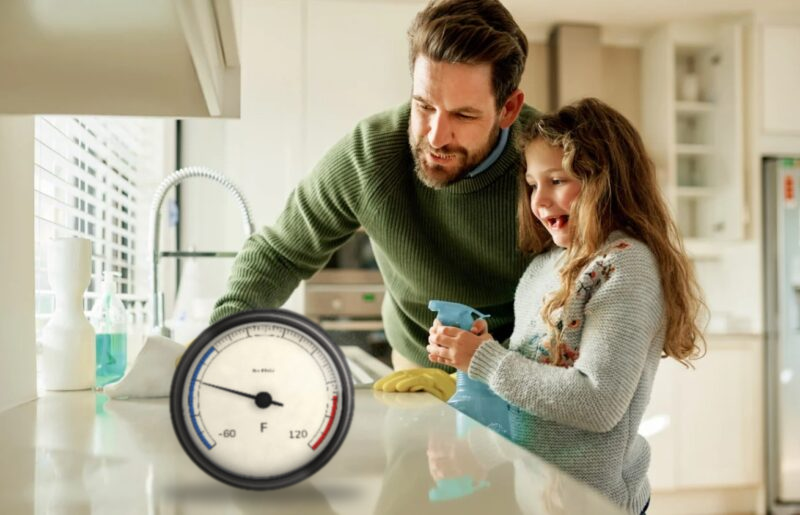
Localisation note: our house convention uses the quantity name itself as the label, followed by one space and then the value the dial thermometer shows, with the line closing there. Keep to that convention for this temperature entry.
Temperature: -20 °F
